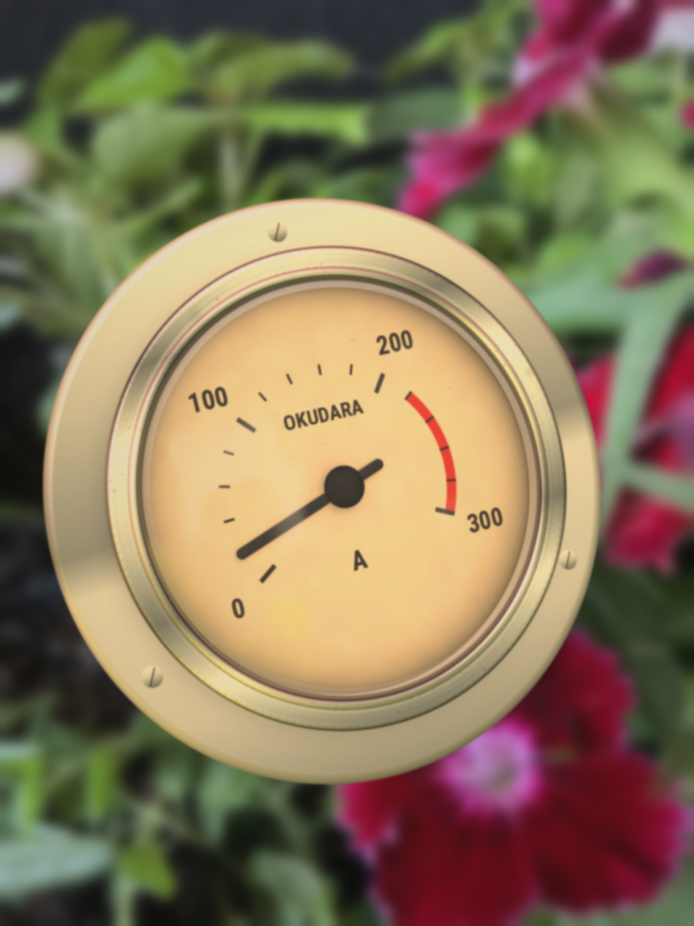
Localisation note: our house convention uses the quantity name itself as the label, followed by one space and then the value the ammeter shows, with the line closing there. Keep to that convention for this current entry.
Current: 20 A
